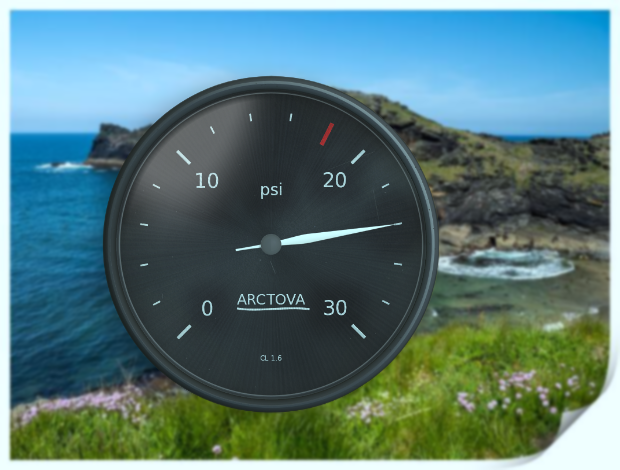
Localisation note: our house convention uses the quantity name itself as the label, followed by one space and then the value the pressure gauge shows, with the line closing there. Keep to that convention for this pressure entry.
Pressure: 24 psi
